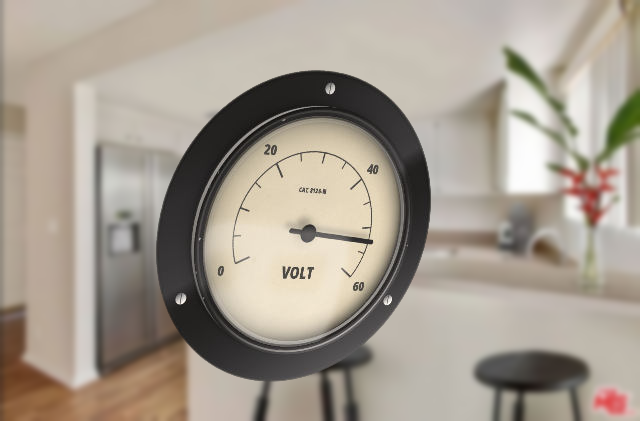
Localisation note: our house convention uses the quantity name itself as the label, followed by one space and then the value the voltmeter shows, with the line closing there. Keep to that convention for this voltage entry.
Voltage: 52.5 V
